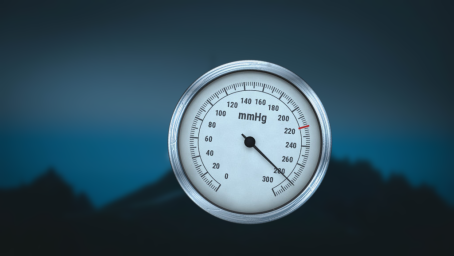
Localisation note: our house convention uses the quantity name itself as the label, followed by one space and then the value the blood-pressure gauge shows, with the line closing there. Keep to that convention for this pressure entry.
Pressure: 280 mmHg
